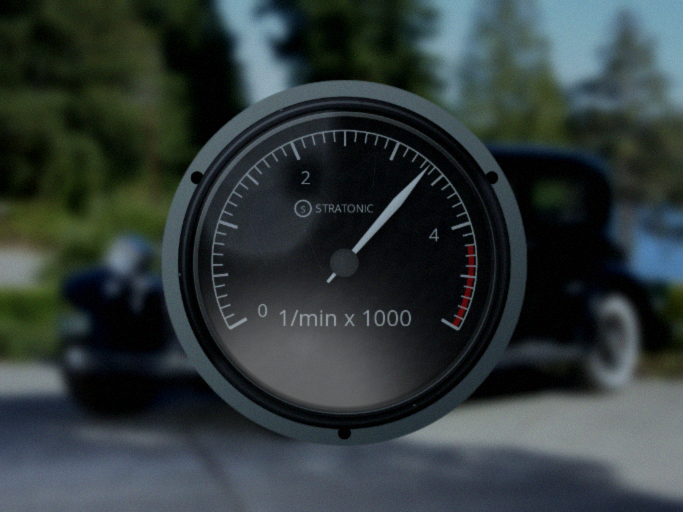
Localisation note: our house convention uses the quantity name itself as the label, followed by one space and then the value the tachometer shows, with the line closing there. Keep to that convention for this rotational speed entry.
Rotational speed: 3350 rpm
